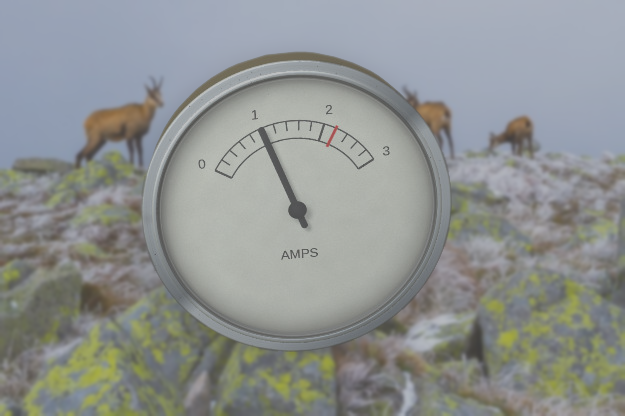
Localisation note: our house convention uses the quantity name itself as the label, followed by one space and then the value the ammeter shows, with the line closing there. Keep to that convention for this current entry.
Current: 1 A
